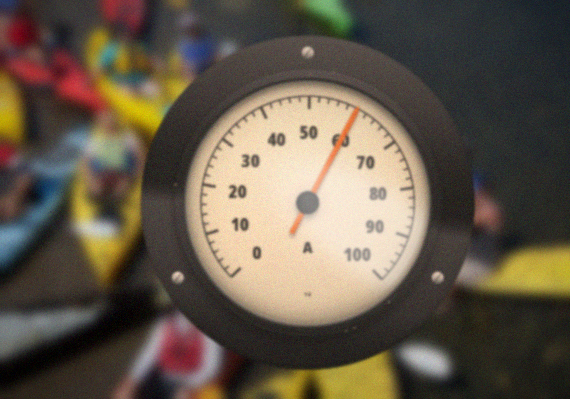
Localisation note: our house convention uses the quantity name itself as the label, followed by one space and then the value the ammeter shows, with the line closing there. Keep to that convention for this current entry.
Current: 60 A
